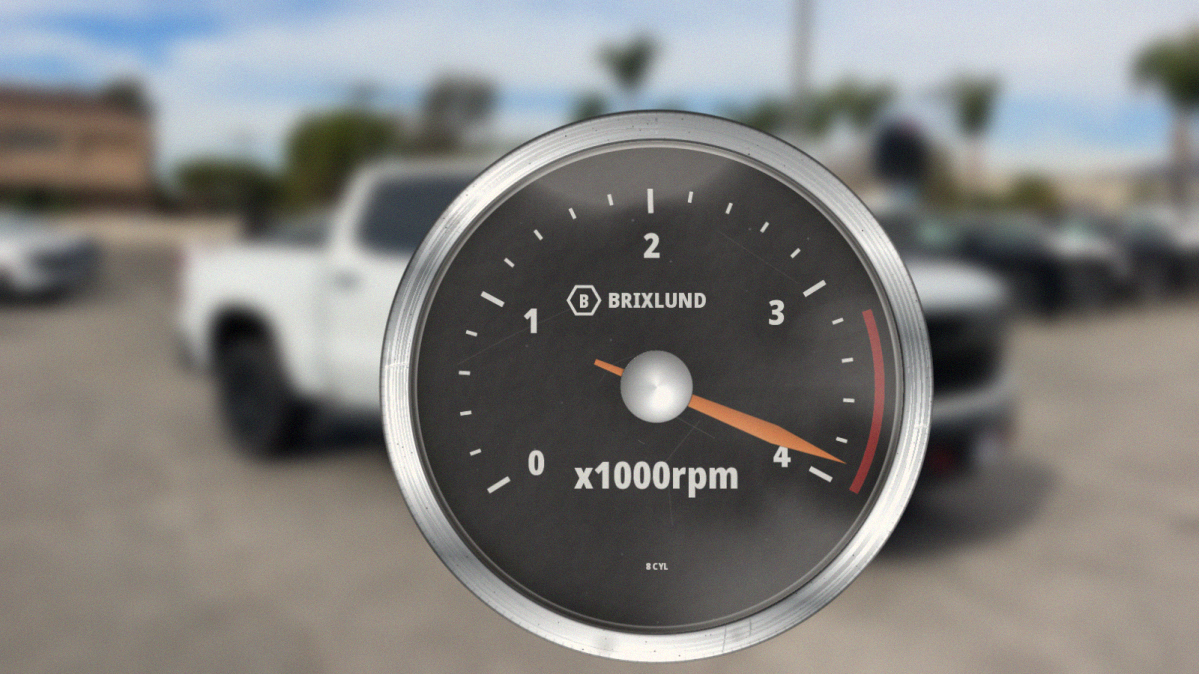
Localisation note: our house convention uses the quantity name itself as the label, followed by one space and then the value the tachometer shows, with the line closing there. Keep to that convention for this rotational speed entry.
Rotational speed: 3900 rpm
